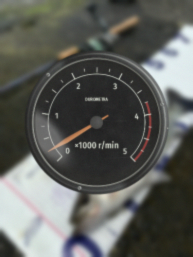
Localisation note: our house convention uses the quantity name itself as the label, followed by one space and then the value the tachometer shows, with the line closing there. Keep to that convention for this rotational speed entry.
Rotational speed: 250 rpm
